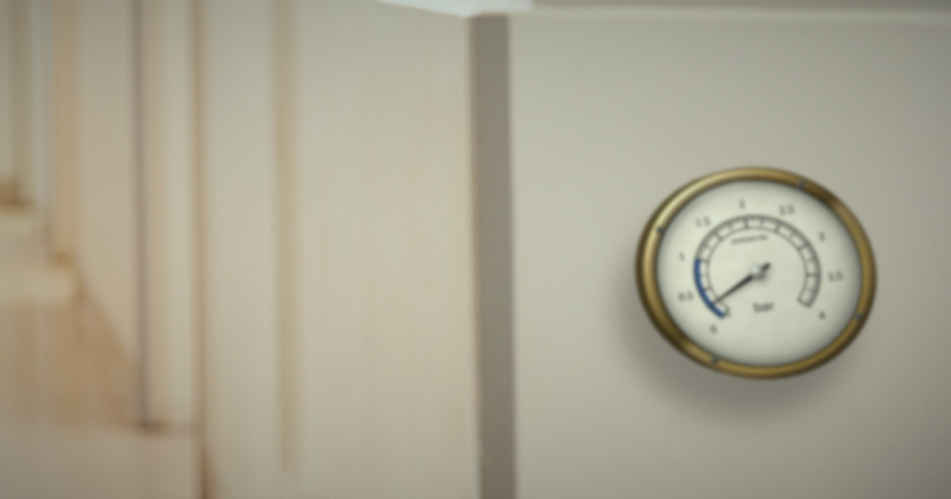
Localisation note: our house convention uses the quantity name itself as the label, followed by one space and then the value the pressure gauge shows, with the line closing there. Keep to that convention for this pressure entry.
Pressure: 0.25 bar
